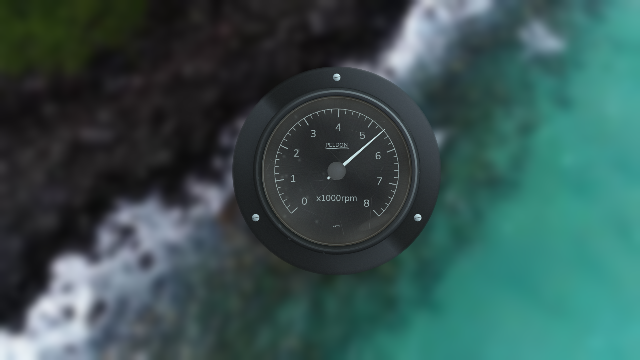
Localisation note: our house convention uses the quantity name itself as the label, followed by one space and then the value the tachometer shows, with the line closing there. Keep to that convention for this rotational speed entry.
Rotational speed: 5400 rpm
